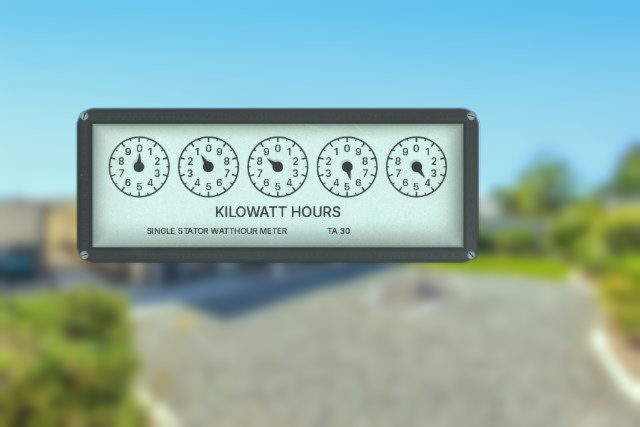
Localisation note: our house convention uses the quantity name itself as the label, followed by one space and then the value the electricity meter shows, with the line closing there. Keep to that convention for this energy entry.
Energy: 854 kWh
